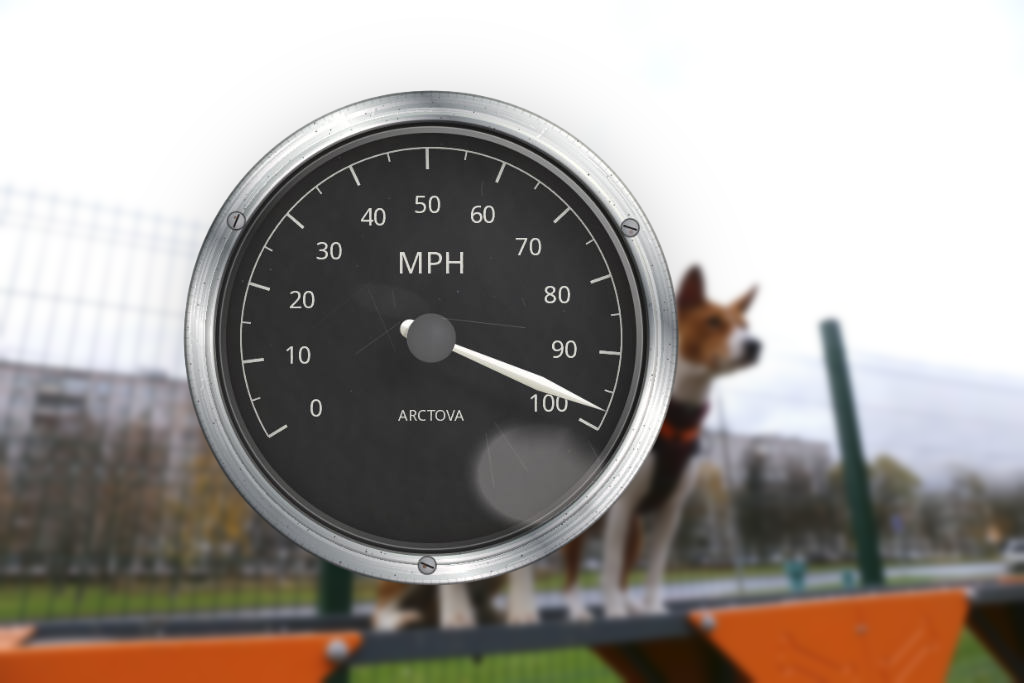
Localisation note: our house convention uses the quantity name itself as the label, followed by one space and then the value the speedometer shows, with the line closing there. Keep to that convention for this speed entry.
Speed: 97.5 mph
